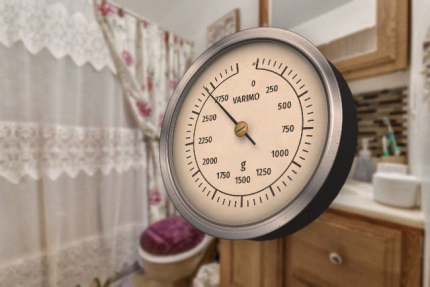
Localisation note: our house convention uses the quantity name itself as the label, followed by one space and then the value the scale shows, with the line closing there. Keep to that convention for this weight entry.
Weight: 2700 g
